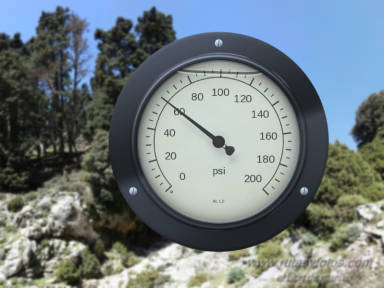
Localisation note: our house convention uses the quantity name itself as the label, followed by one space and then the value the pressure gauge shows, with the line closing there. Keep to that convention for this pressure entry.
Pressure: 60 psi
